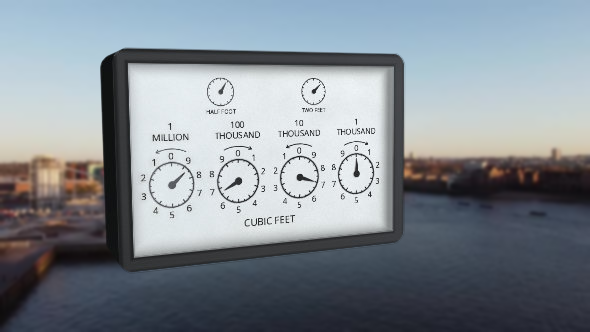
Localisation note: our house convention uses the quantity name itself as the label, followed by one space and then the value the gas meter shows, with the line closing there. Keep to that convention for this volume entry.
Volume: 867000 ft³
